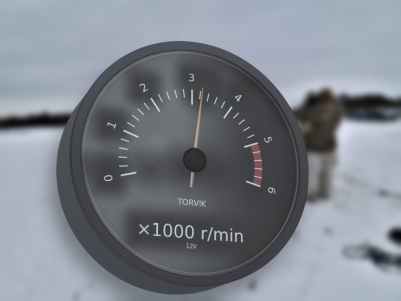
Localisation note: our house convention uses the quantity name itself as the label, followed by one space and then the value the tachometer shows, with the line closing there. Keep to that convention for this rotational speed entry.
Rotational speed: 3200 rpm
